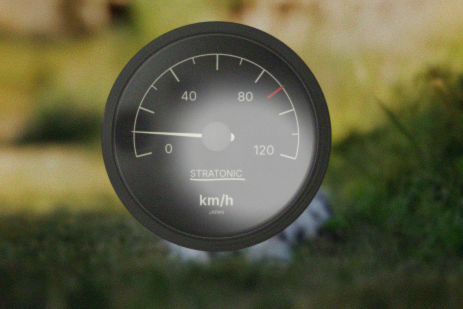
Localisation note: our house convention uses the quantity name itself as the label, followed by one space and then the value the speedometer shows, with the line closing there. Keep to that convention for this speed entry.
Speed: 10 km/h
